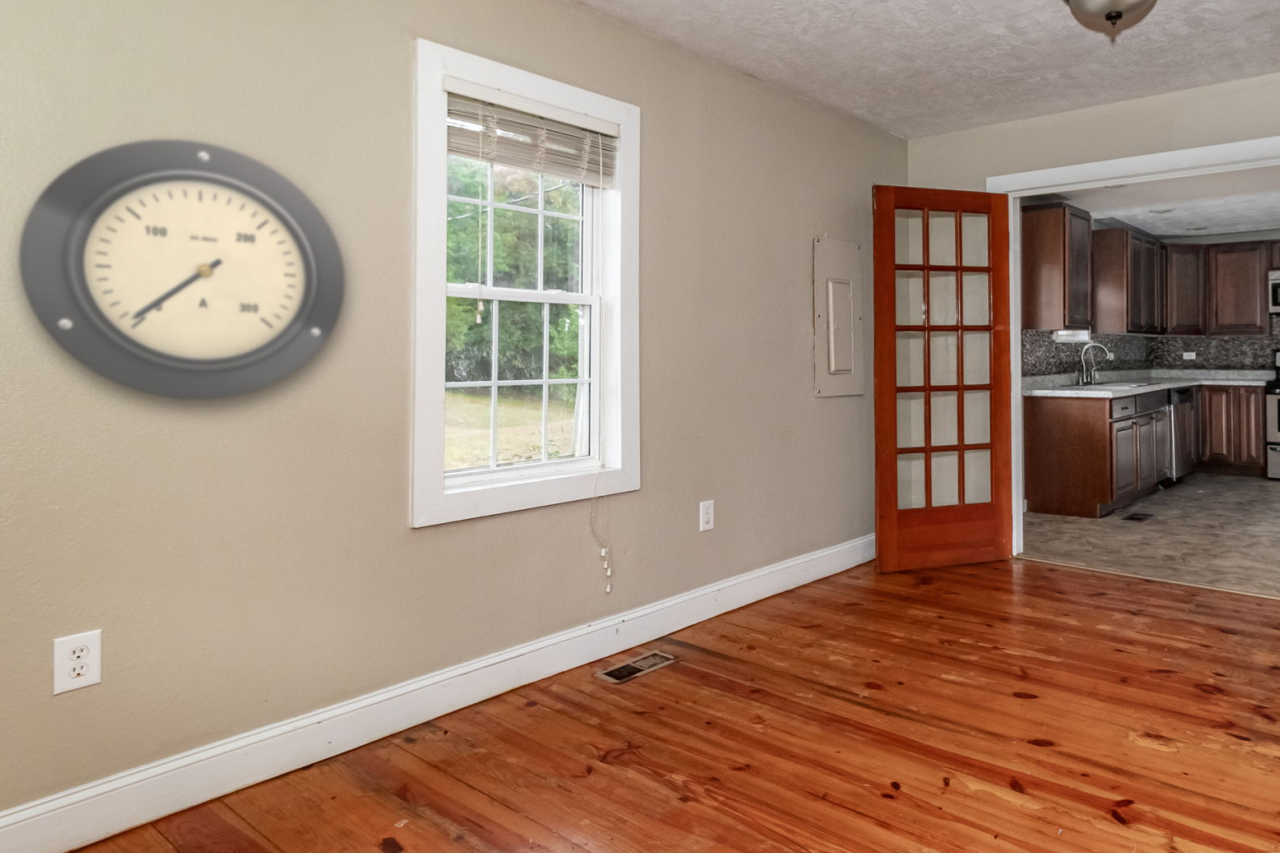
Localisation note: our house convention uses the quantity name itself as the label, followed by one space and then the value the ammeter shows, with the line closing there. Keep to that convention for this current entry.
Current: 5 A
